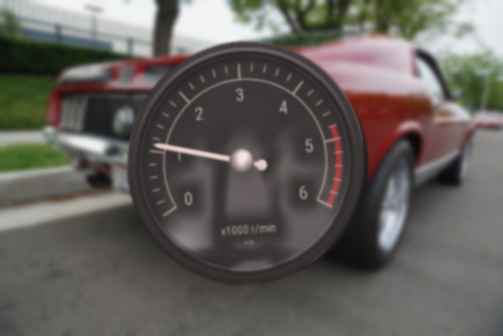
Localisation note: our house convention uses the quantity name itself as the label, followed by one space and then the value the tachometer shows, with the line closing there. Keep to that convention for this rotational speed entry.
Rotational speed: 1100 rpm
